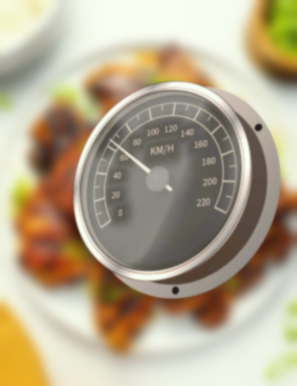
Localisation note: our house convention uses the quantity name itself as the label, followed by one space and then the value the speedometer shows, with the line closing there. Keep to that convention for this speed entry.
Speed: 65 km/h
